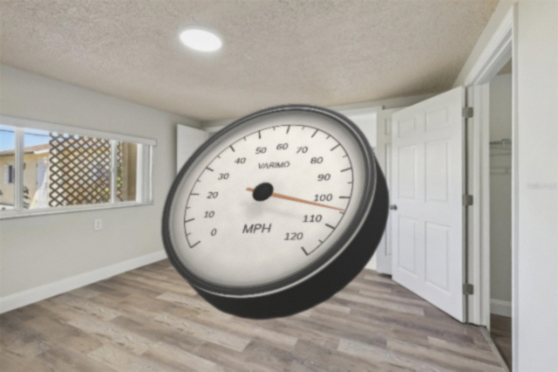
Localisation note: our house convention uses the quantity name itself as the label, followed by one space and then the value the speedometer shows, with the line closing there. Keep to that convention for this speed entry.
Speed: 105 mph
